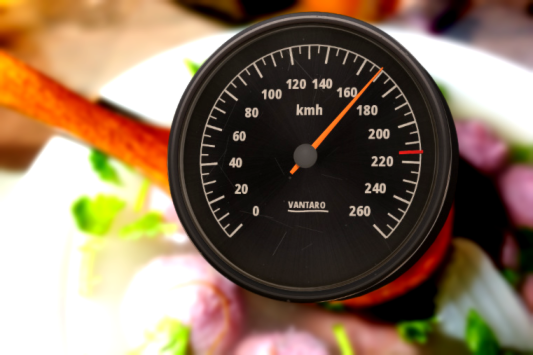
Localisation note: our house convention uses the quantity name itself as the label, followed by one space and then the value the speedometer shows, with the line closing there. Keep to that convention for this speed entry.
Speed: 170 km/h
